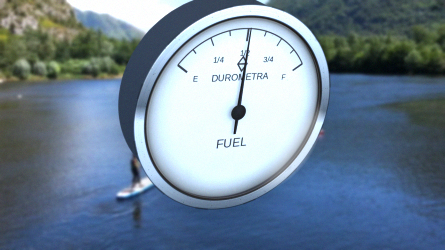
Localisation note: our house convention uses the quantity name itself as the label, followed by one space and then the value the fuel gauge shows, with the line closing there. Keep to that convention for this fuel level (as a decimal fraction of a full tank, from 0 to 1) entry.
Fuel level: 0.5
